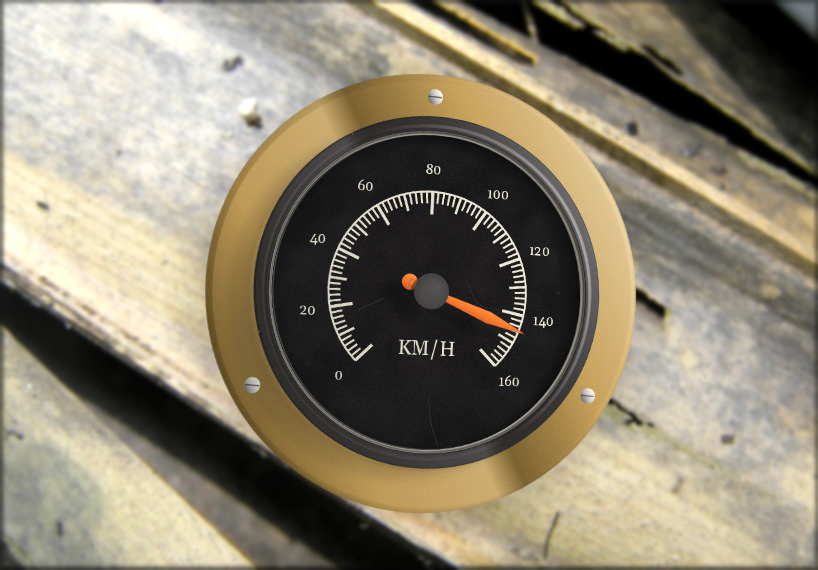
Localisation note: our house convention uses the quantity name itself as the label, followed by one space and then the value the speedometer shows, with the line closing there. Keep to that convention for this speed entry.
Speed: 146 km/h
